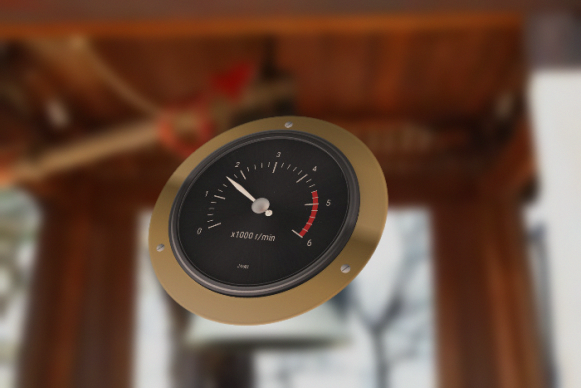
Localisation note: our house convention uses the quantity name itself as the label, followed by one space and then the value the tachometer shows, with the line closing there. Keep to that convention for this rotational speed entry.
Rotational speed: 1600 rpm
